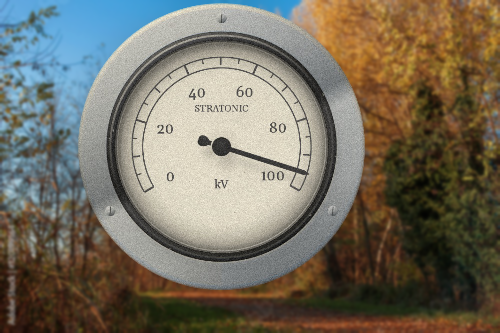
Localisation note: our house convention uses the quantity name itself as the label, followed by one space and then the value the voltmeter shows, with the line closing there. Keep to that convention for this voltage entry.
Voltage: 95 kV
